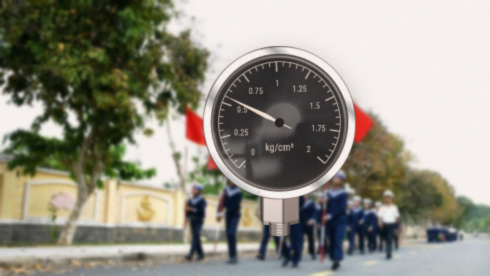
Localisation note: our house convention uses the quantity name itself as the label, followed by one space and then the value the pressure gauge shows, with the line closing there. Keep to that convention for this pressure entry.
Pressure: 0.55 kg/cm²
